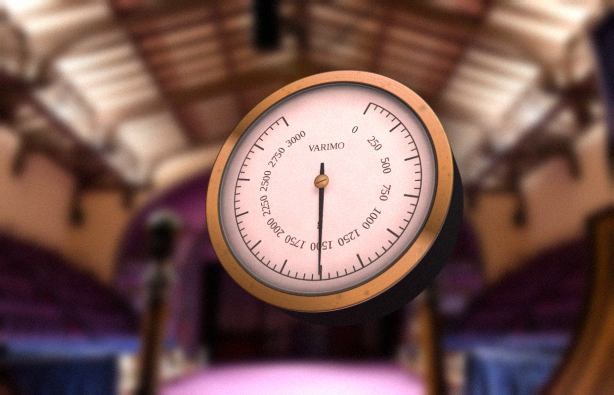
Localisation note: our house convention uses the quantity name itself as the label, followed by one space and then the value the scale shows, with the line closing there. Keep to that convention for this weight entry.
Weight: 1500 g
